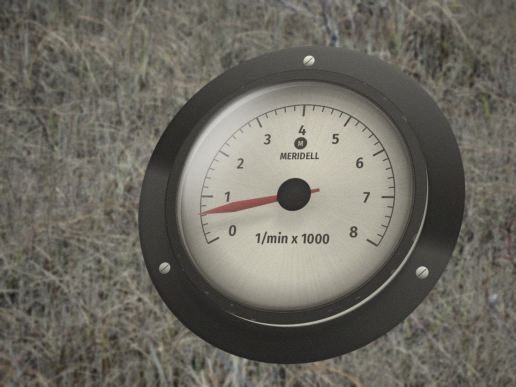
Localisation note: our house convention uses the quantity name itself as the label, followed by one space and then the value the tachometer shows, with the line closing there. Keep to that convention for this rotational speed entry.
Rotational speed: 600 rpm
